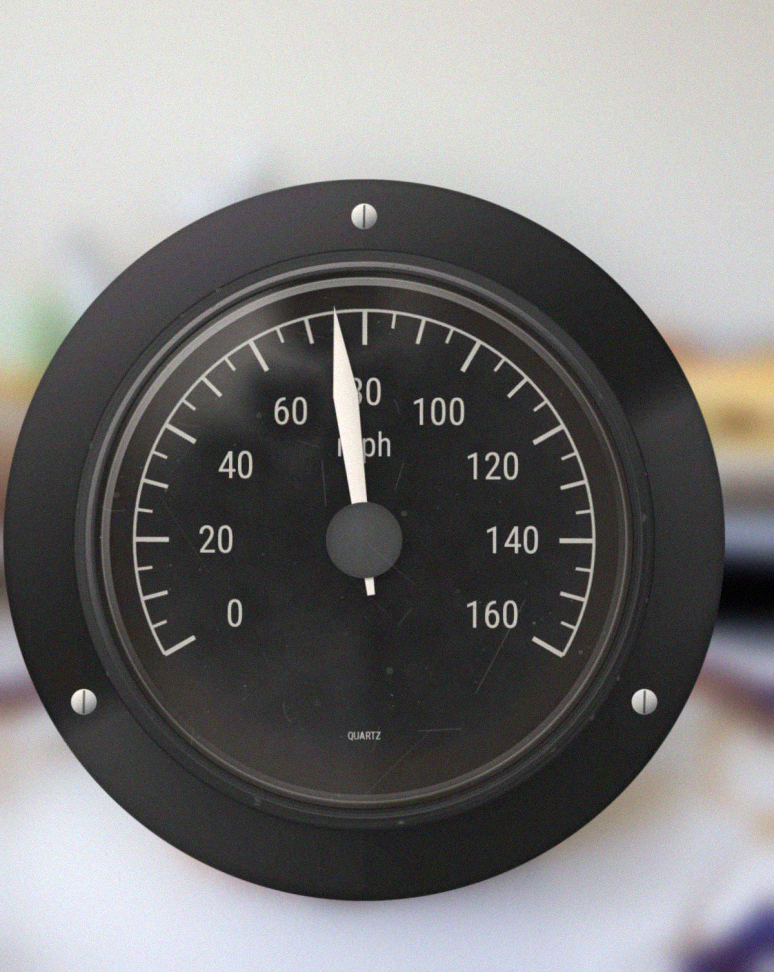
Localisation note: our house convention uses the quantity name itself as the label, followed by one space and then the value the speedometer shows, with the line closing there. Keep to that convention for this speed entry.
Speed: 75 mph
